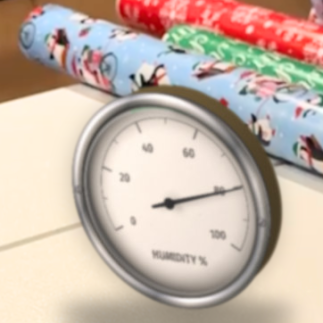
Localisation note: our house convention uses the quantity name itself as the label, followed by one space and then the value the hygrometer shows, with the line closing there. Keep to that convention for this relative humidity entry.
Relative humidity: 80 %
